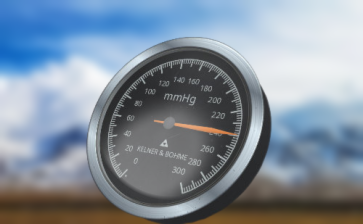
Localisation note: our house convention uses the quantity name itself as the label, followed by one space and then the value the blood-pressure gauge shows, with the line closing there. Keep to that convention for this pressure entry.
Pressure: 240 mmHg
